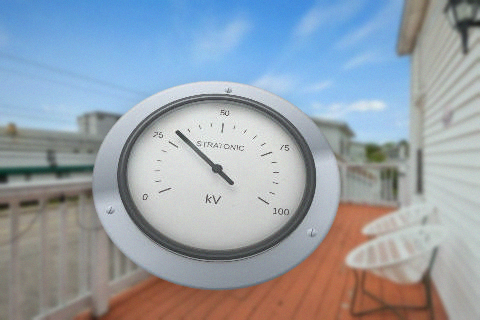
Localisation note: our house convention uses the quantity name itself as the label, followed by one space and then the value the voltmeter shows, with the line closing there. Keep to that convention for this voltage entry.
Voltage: 30 kV
